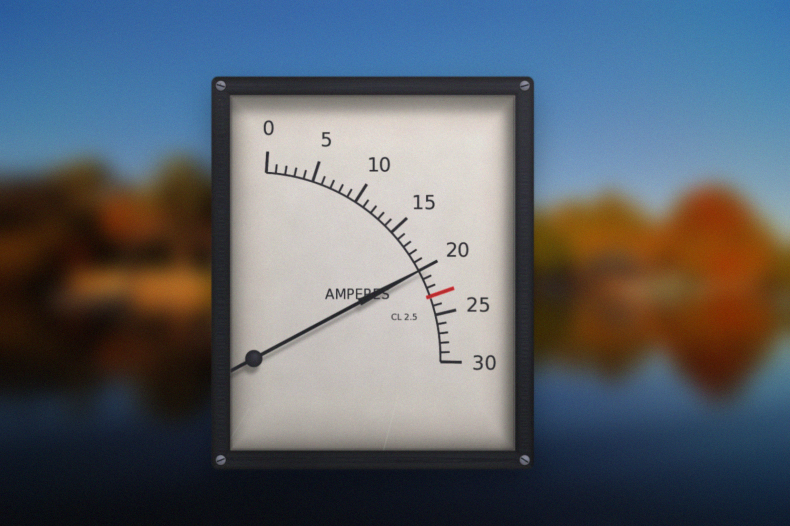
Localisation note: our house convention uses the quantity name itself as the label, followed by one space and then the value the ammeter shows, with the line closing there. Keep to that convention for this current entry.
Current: 20 A
